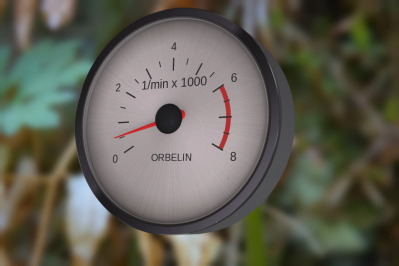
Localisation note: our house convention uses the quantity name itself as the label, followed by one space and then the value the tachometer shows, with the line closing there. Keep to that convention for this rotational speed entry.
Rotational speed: 500 rpm
